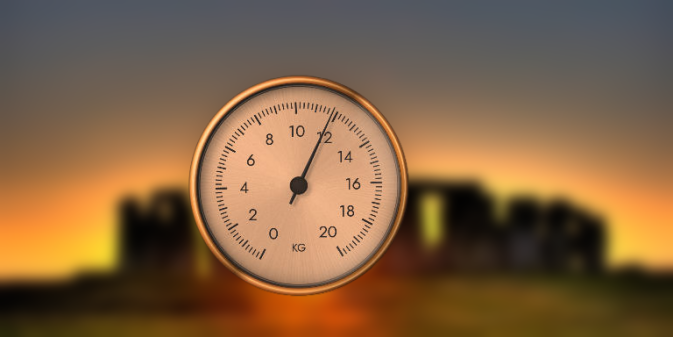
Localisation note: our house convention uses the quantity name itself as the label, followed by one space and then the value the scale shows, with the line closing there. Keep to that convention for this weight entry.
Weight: 11.8 kg
